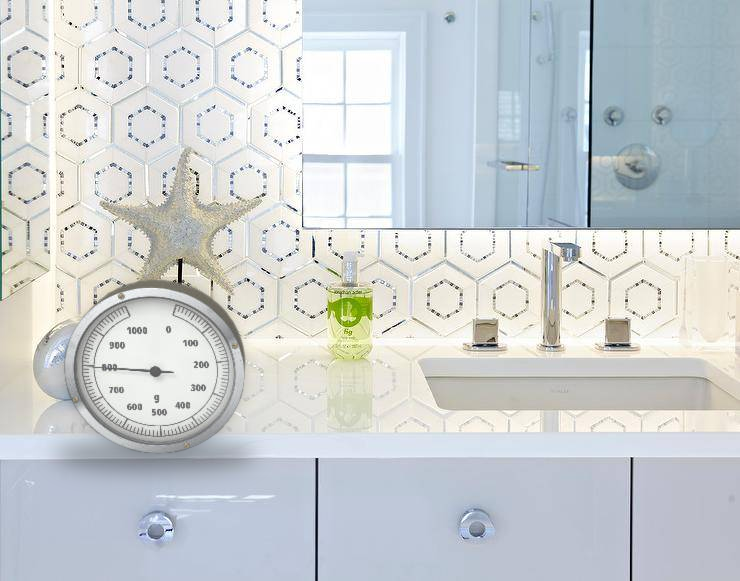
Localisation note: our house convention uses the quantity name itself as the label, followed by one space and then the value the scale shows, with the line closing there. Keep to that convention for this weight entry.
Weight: 800 g
